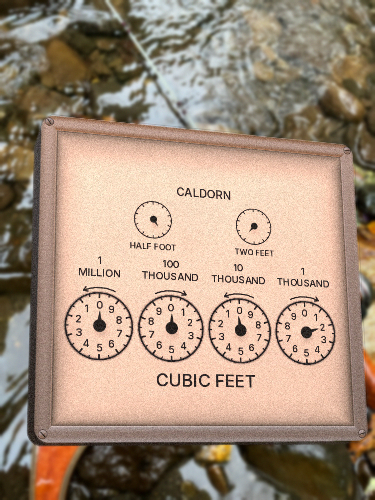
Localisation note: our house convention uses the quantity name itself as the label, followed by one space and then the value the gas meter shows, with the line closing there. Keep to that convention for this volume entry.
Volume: 200 ft³
